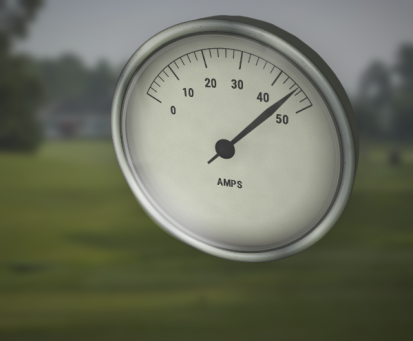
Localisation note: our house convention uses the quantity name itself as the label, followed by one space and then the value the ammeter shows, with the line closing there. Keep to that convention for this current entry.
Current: 45 A
